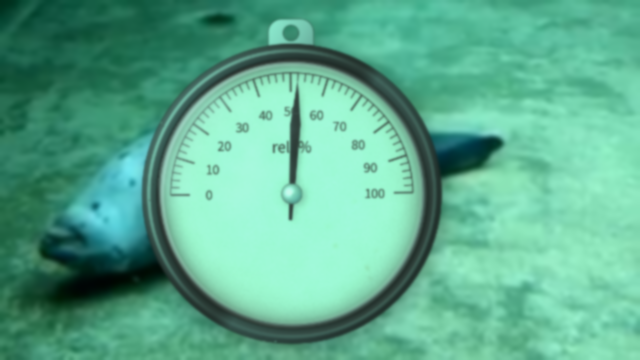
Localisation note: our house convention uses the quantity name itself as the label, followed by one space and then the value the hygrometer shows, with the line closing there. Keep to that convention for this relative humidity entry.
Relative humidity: 52 %
